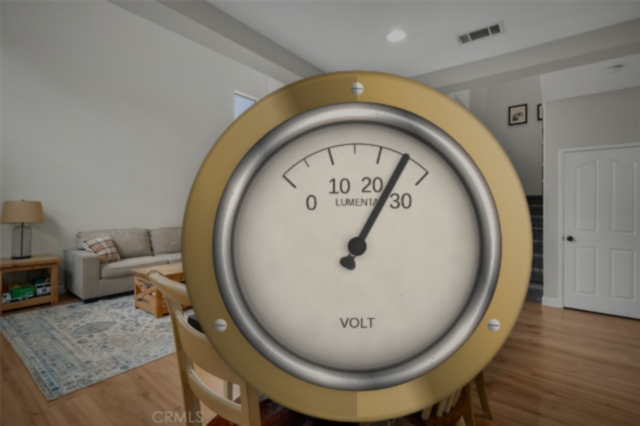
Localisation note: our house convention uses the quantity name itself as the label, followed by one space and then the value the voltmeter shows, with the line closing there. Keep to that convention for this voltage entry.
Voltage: 25 V
